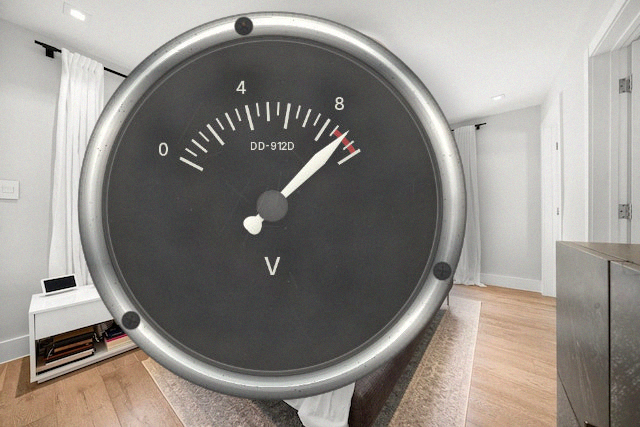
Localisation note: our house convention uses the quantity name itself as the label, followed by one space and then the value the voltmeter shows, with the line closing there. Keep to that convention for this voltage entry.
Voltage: 9 V
